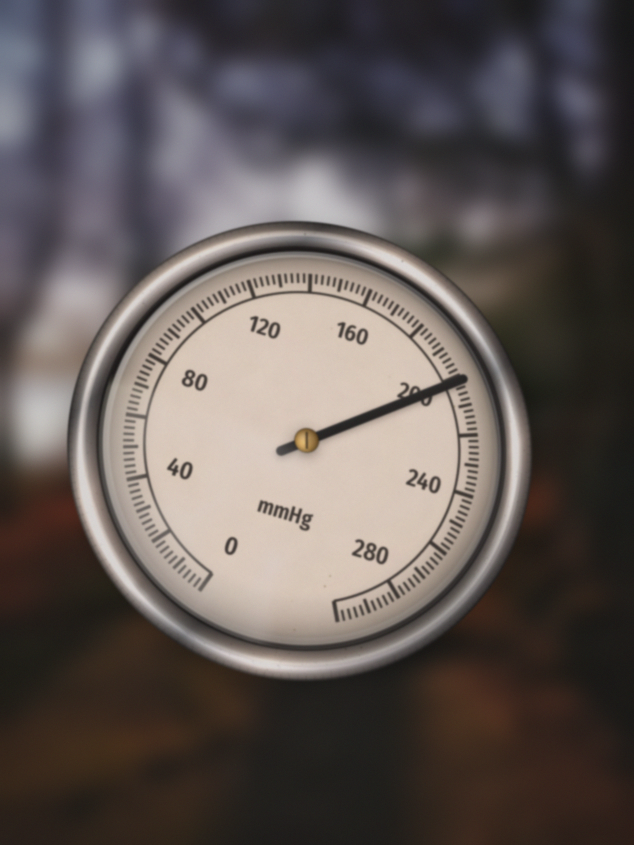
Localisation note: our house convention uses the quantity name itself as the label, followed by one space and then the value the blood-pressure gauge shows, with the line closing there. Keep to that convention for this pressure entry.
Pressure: 202 mmHg
